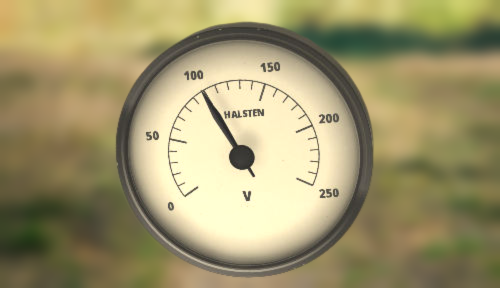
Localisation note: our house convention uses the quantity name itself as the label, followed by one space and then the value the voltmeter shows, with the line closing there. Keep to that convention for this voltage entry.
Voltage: 100 V
